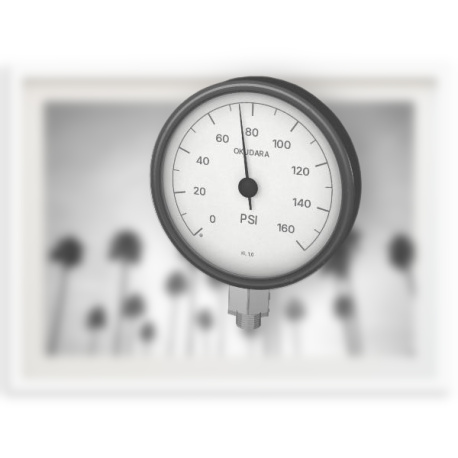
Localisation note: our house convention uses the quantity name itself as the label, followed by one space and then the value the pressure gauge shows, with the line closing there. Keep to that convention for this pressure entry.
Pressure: 75 psi
